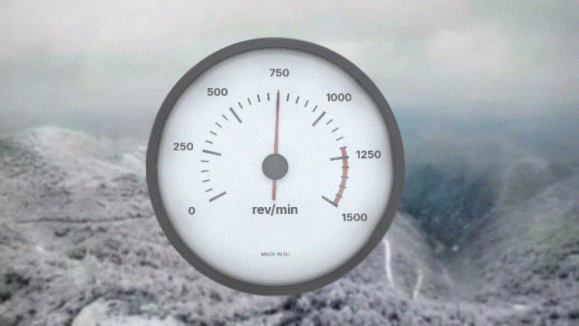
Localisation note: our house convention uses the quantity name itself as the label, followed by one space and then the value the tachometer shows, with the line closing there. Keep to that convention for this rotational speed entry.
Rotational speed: 750 rpm
